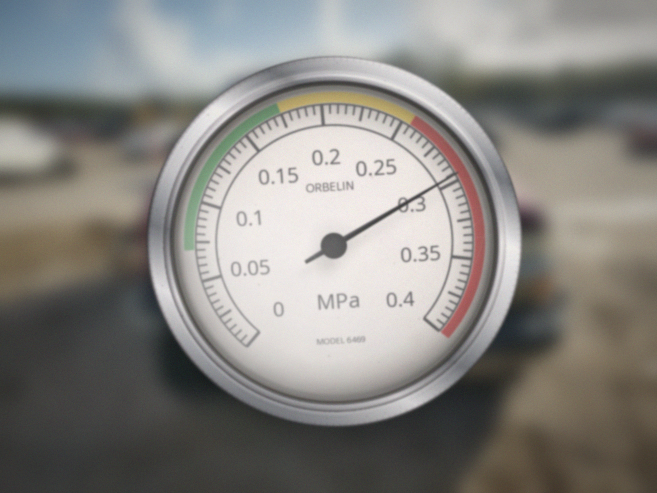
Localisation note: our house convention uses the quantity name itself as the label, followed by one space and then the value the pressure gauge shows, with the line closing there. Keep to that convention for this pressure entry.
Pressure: 0.295 MPa
